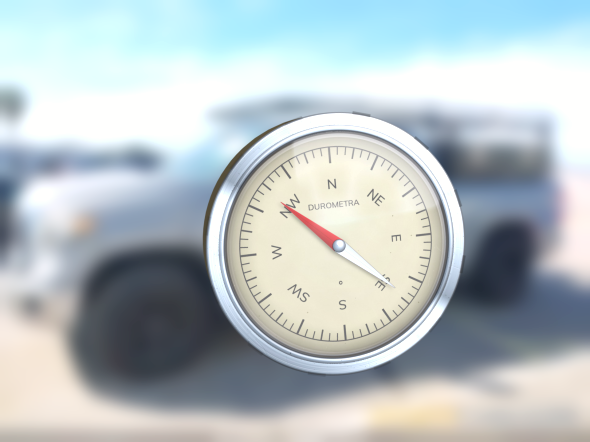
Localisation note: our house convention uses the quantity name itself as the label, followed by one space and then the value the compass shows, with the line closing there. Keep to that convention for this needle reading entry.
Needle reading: 312.5 °
